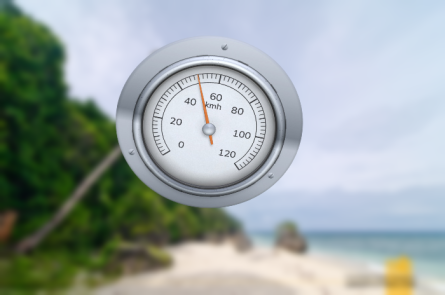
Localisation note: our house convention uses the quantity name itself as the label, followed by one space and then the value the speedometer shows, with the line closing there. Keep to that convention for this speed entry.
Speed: 50 km/h
